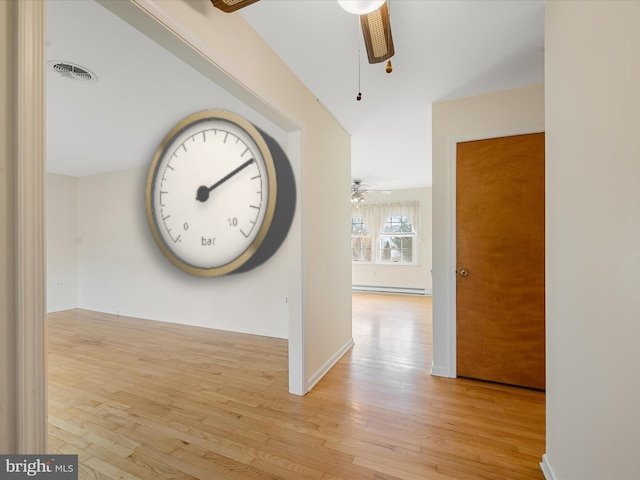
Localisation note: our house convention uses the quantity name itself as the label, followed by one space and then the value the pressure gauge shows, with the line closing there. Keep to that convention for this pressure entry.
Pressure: 7.5 bar
